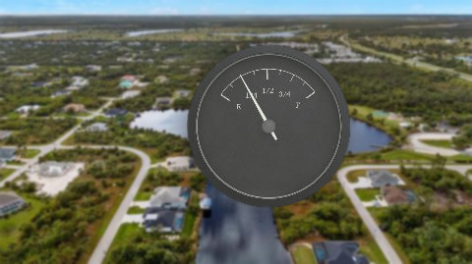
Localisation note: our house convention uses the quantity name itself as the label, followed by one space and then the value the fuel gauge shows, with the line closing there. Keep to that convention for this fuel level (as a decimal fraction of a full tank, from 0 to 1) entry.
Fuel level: 0.25
